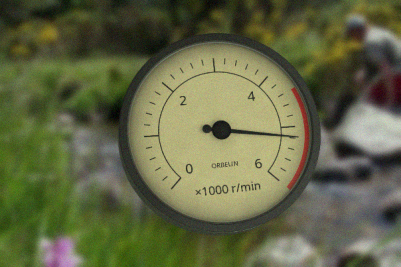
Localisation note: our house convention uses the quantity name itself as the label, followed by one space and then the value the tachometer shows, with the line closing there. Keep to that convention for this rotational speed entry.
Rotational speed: 5200 rpm
